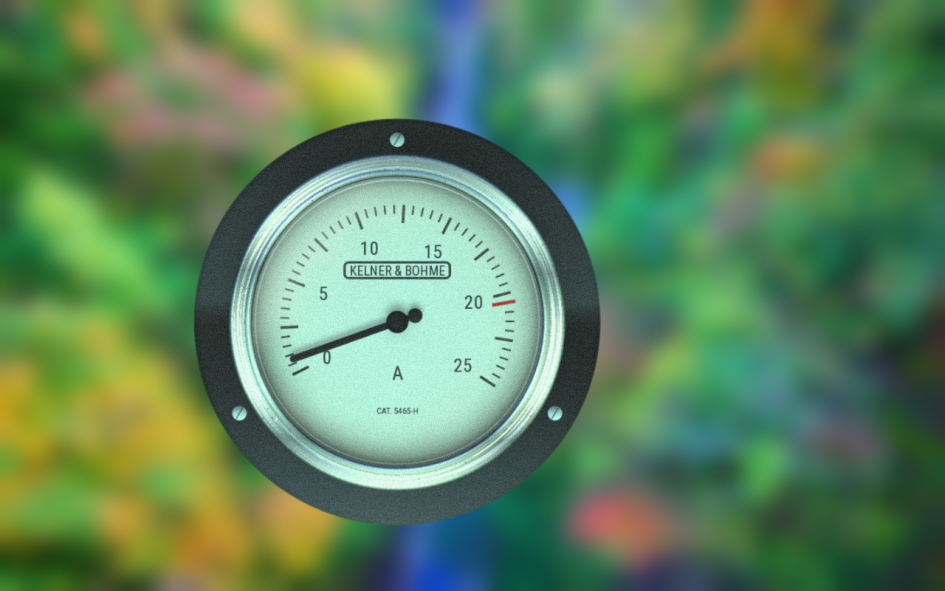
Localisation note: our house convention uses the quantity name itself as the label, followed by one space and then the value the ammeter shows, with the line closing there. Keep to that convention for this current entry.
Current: 0.75 A
